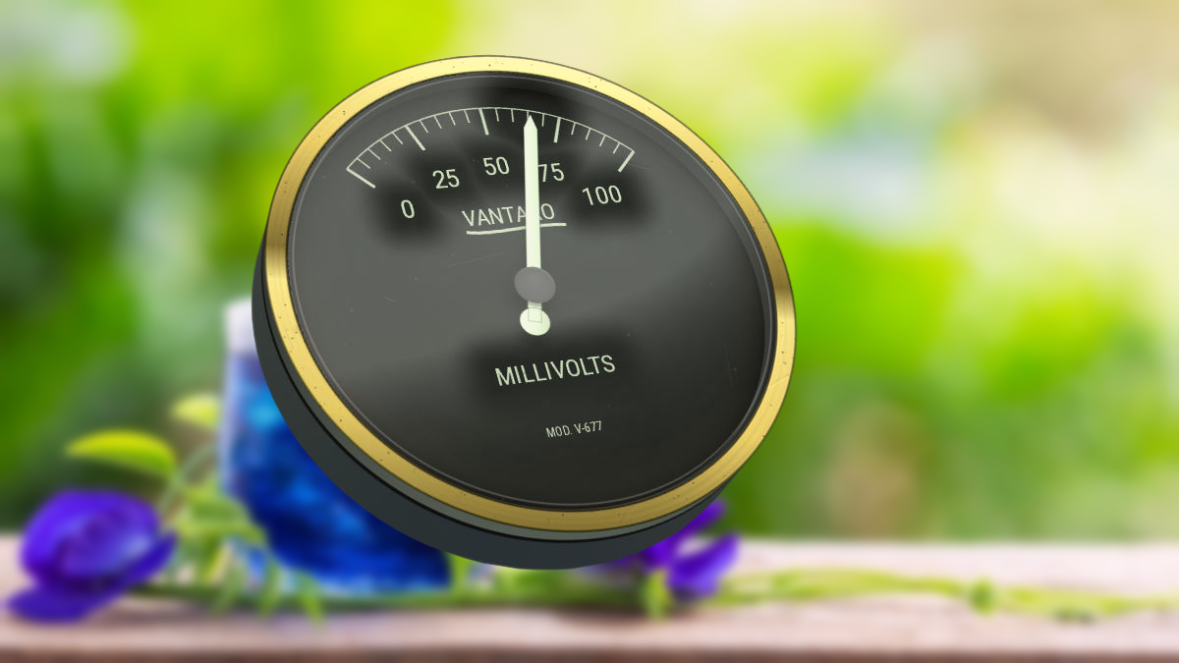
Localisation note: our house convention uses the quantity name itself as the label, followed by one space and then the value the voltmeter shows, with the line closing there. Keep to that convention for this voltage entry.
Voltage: 65 mV
